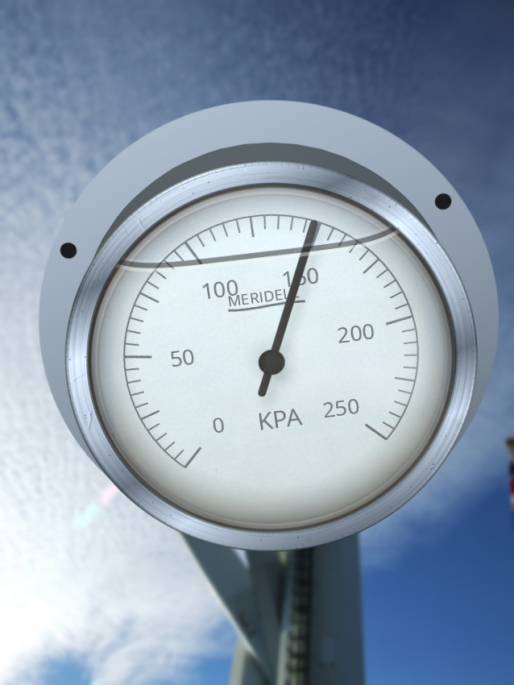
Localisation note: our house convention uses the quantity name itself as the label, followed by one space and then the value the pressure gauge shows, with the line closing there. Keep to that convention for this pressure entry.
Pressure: 147.5 kPa
